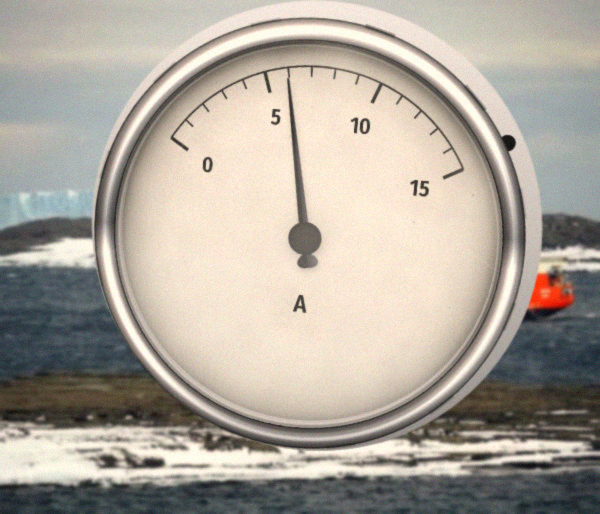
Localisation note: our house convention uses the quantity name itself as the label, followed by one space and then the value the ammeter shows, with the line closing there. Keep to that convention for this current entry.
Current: 6 A
